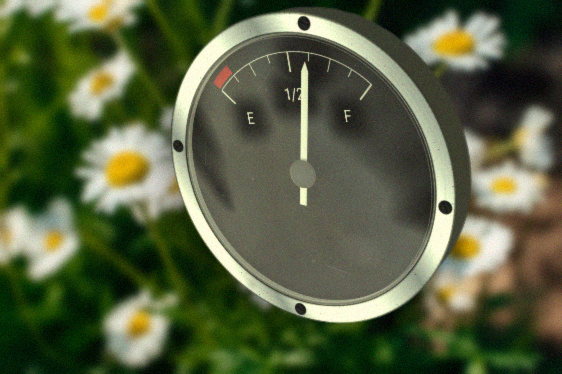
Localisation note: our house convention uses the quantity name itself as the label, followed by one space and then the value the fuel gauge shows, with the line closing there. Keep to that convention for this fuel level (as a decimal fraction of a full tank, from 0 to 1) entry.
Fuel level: 0.625
